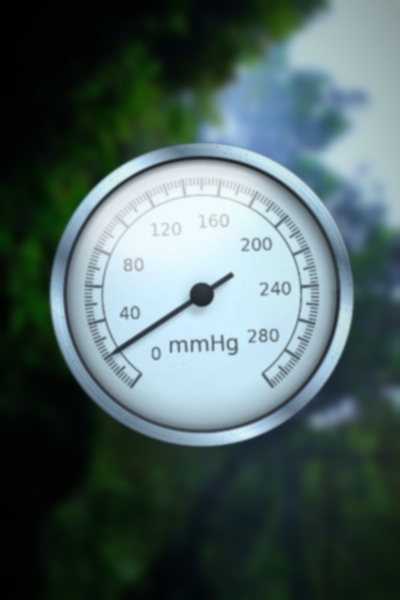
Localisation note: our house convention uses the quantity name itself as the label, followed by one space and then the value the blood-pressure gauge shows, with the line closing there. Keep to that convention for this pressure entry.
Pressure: 20 mmHg
